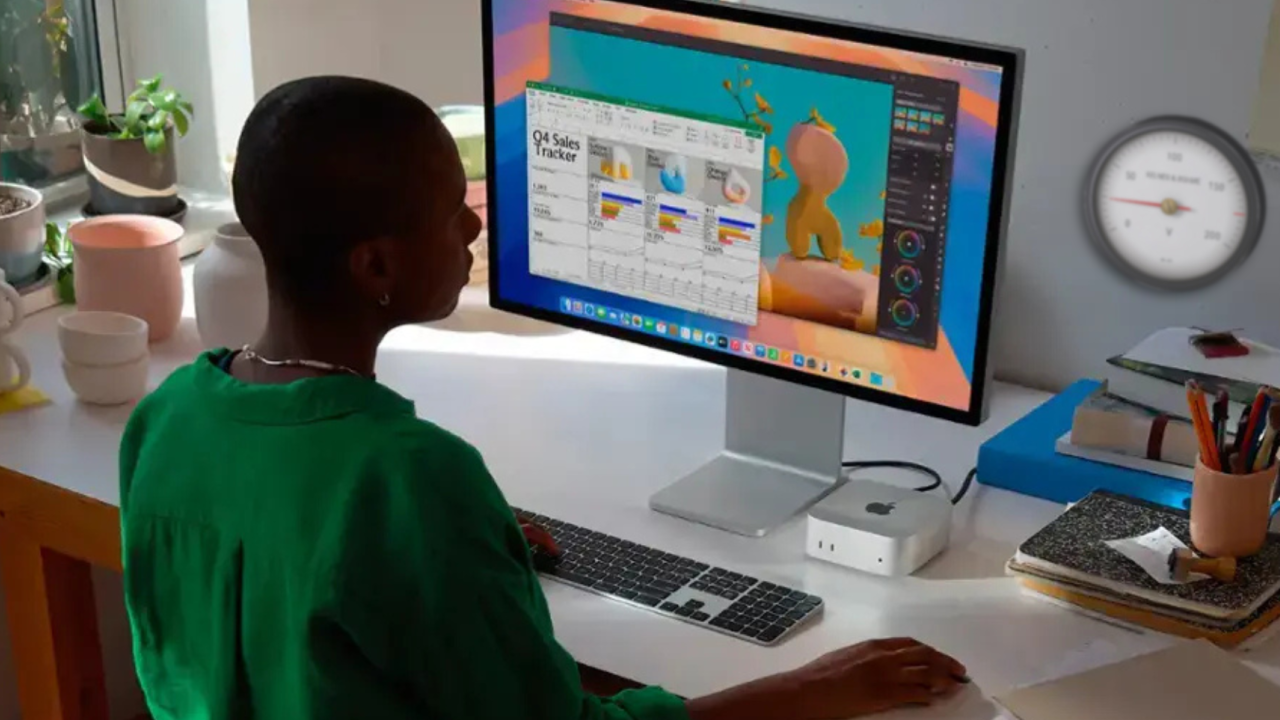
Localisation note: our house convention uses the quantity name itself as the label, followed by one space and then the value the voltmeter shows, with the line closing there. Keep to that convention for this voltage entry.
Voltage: 25 V
